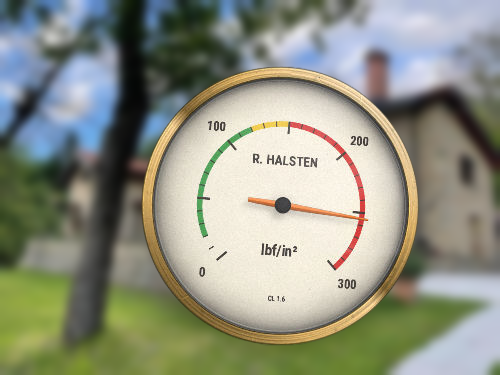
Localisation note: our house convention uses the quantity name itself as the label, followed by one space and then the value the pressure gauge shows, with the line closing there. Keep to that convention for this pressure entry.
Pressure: 255 psi
